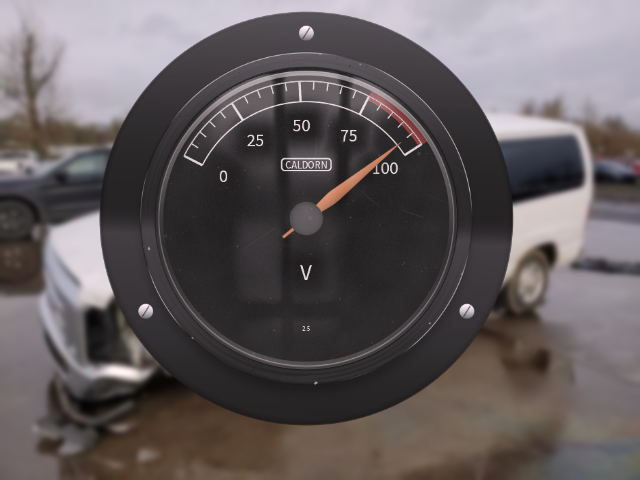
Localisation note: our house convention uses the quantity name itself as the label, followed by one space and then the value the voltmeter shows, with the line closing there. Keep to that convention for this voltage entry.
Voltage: 95 V
